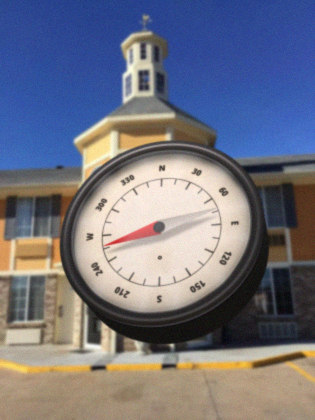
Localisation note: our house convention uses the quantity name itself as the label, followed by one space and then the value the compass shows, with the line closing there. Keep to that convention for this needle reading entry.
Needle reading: 255 °
